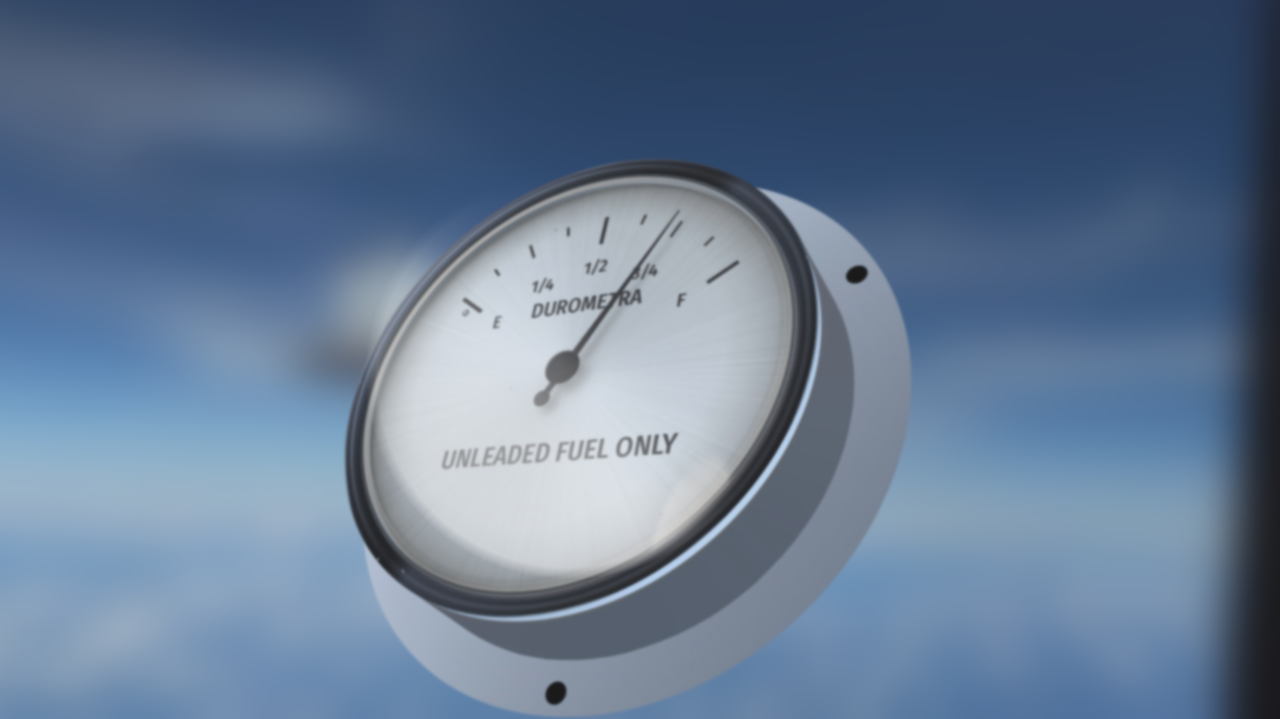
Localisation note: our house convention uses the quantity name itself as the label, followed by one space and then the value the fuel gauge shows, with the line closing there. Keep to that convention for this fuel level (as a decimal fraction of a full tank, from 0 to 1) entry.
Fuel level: 0.75
